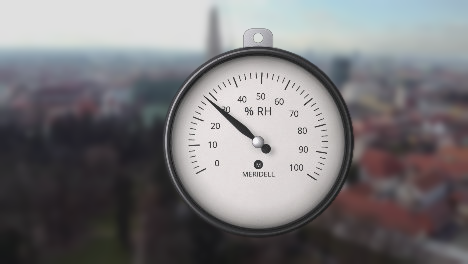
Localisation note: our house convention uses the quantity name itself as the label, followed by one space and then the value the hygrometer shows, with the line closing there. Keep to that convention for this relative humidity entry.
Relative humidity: 28 %
